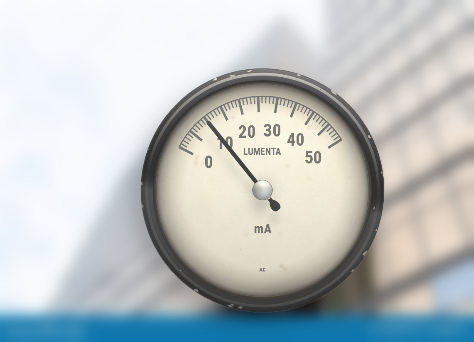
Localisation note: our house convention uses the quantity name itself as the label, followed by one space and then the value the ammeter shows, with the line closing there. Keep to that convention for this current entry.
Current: 10 mA
